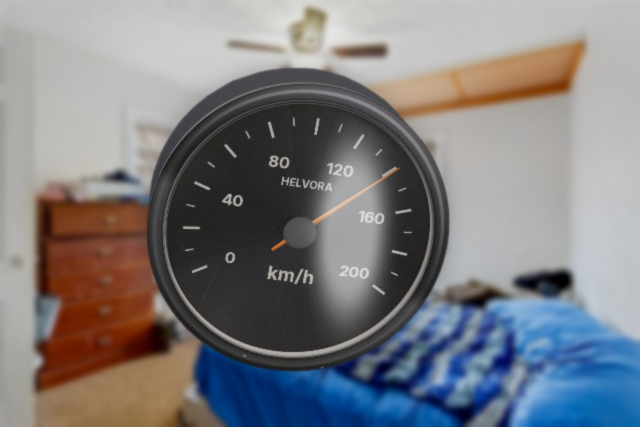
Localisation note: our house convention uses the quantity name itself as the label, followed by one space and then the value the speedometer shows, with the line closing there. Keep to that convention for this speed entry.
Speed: 140 km/h
